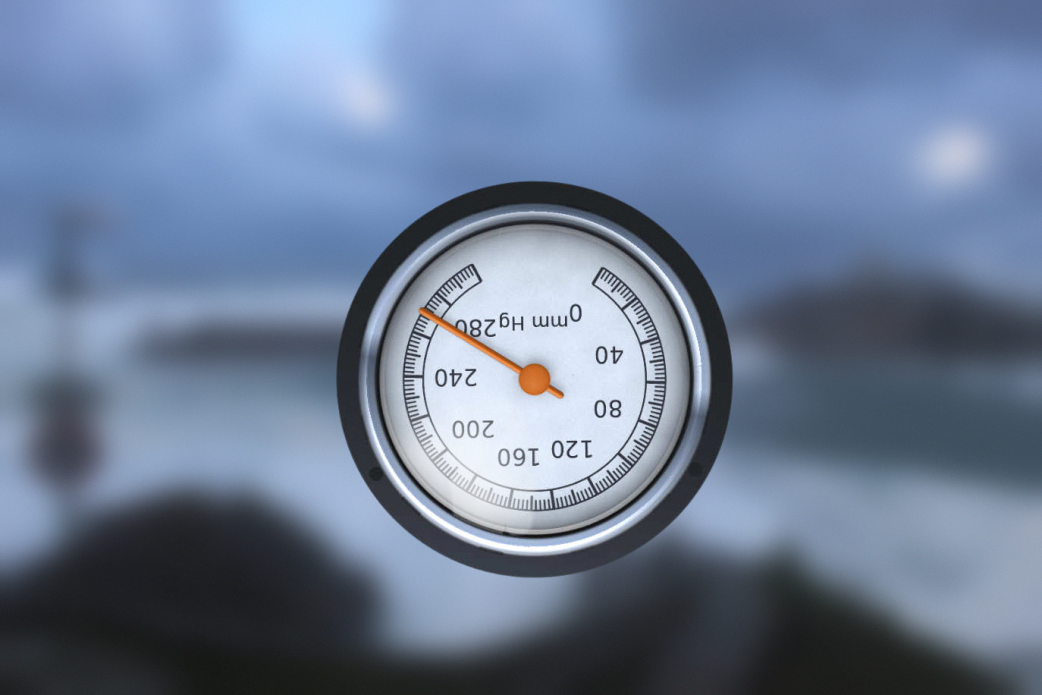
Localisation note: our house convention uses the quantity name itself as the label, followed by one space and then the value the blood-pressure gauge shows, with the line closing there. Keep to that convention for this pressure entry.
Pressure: 270 mmHg
